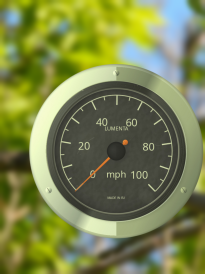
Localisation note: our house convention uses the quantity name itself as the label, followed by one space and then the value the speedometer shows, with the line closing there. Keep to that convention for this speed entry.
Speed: 0 mph
